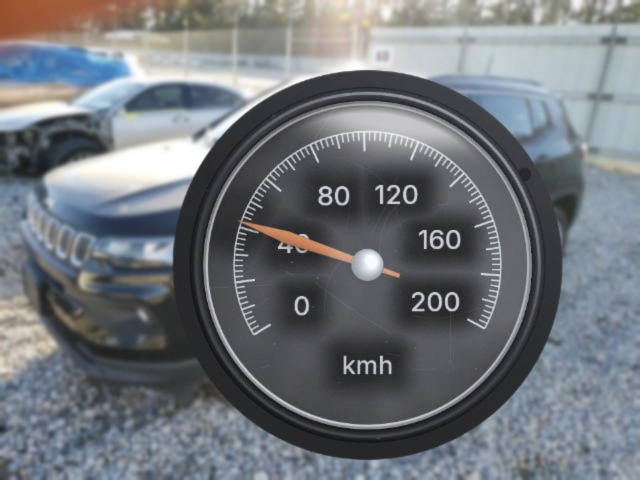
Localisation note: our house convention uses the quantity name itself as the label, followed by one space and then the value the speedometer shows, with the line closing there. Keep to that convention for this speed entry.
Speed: 42 km/h
